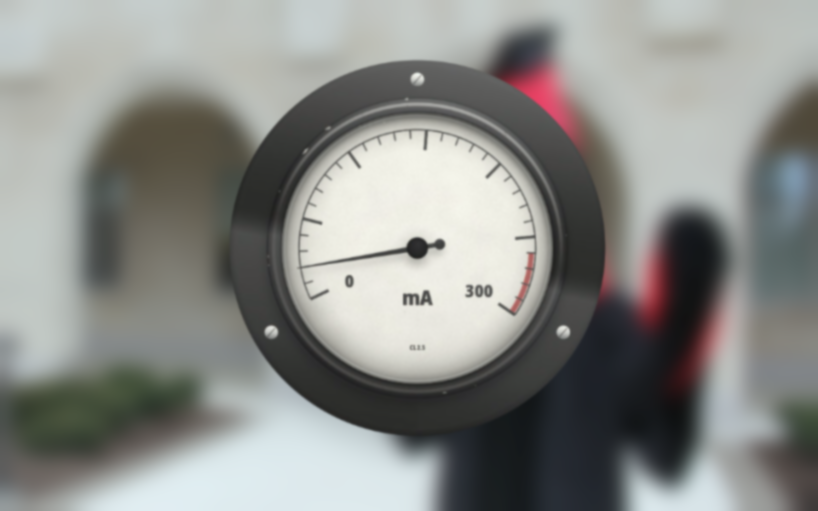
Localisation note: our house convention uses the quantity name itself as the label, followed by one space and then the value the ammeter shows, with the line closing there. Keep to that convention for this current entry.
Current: 20 mA
